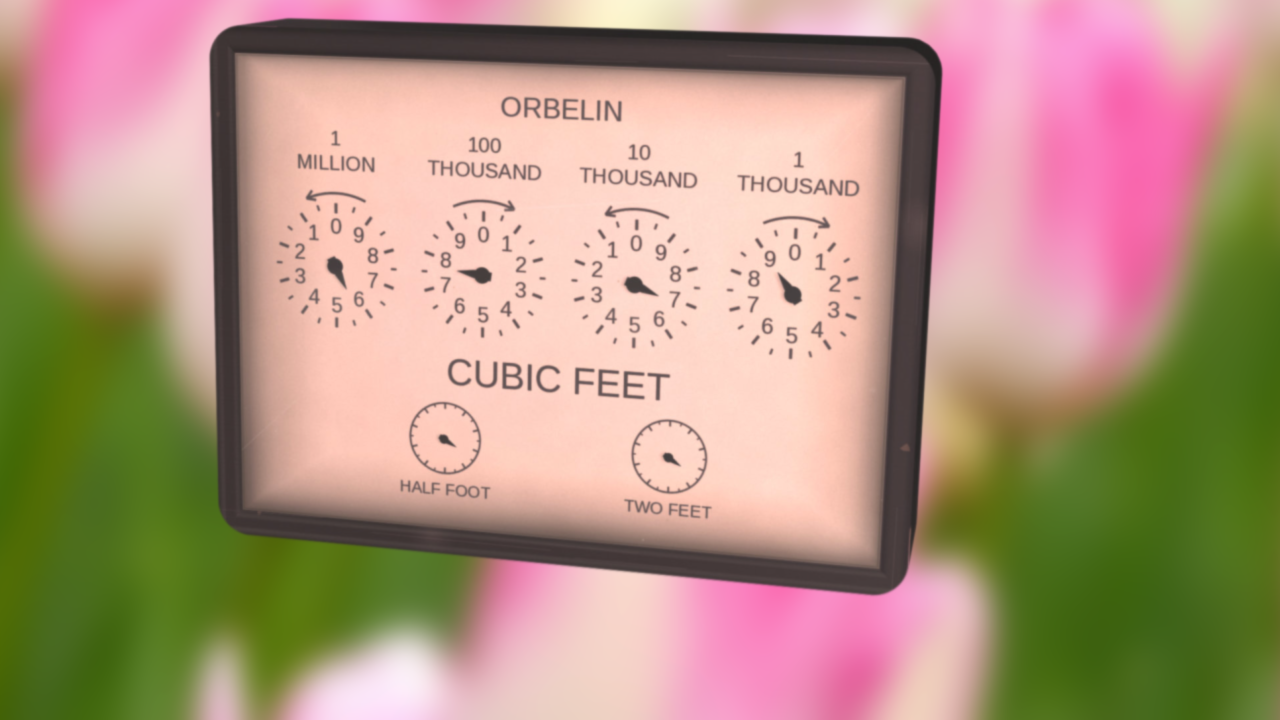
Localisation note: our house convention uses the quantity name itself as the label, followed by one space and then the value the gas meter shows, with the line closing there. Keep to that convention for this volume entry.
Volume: 576900 ft³
